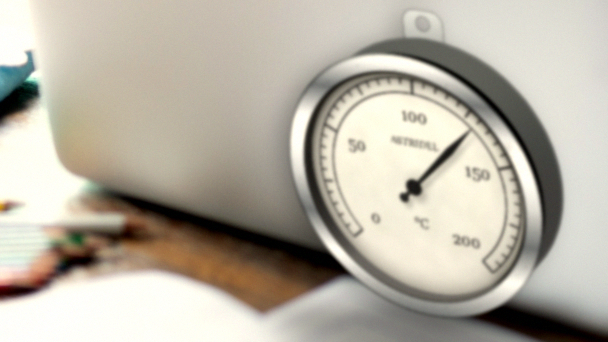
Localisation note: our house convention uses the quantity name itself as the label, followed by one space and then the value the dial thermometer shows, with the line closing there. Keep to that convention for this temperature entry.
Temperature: 130 °C
